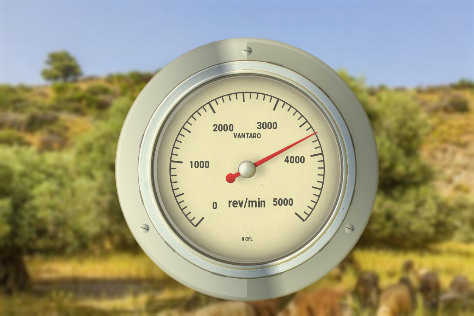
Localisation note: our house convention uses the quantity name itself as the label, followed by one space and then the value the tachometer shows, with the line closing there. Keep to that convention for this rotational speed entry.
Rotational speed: 3700 rpm
